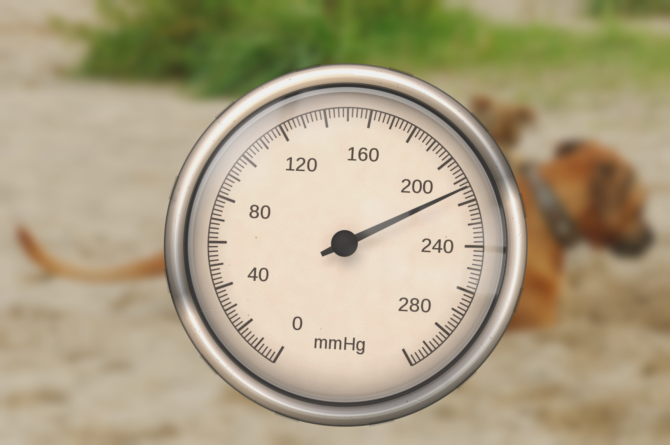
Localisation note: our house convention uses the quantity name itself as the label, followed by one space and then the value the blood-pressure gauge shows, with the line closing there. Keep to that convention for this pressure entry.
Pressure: 214 mmHg
